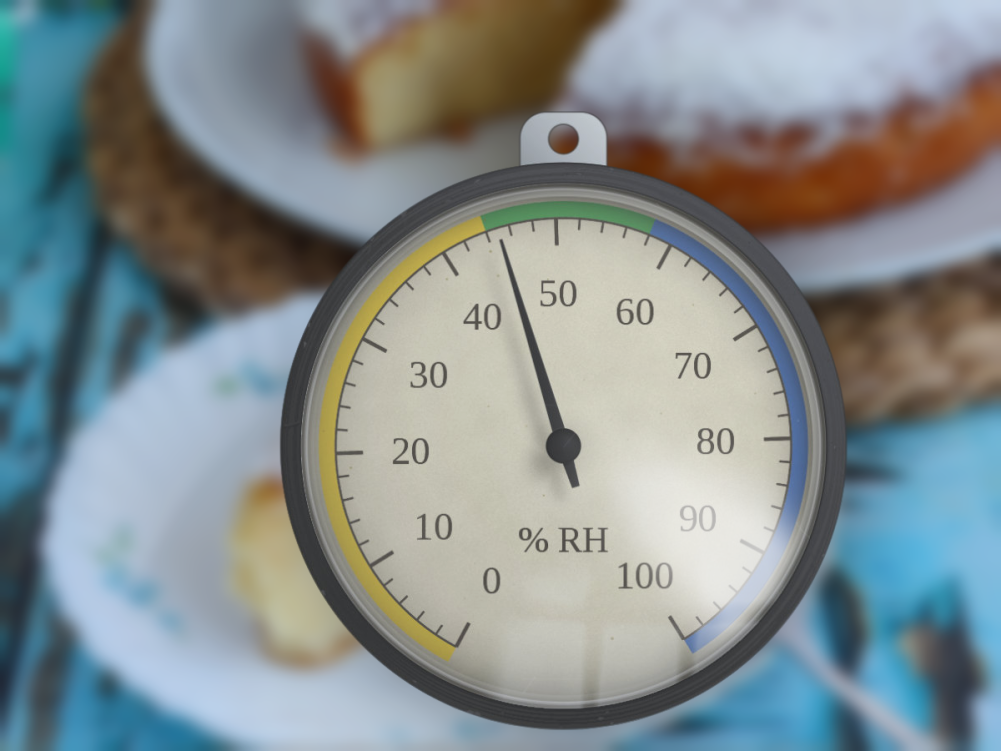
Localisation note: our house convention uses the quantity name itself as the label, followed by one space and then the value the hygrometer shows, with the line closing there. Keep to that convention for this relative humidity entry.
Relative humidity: 45 %
